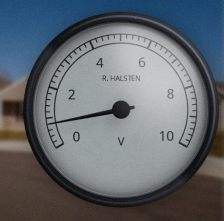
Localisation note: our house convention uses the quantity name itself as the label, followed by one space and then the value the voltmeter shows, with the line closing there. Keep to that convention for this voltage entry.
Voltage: 0.8 V
